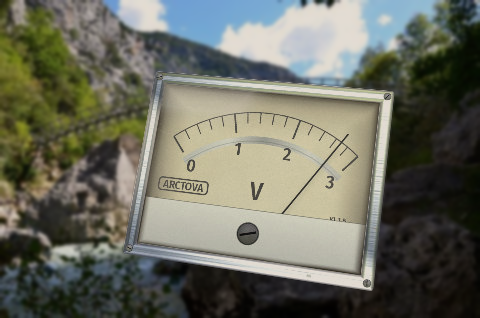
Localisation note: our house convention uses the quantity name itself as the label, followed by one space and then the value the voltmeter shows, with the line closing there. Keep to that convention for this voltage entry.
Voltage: 2.7 V
